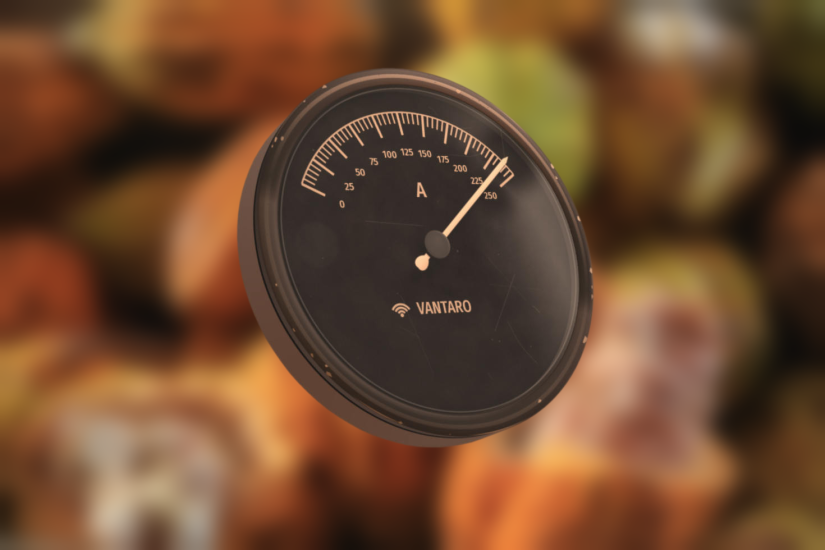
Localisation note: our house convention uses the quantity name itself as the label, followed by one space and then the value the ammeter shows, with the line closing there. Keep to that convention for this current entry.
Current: 235 A
